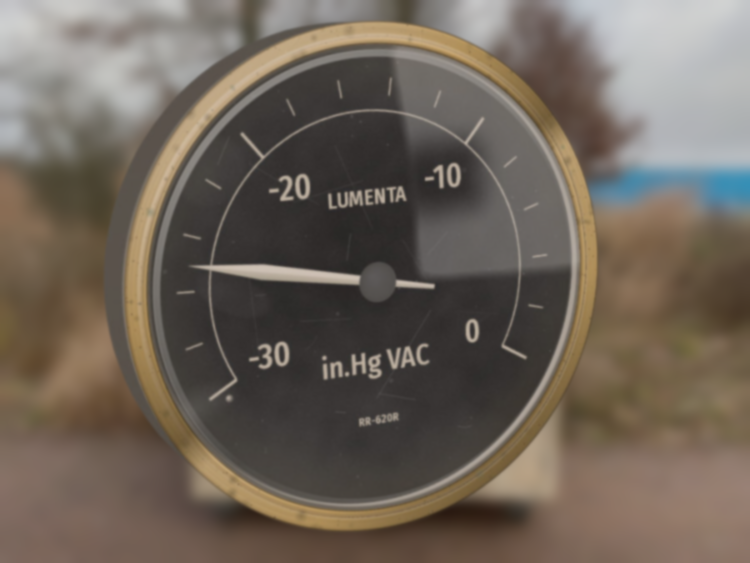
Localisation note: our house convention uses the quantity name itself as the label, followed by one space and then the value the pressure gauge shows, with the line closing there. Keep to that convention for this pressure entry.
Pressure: -25 inHg
